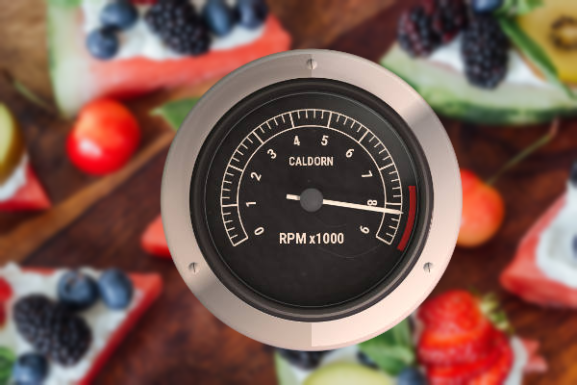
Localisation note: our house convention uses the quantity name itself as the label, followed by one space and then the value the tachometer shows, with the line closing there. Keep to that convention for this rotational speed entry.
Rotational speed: 8200 rpm
